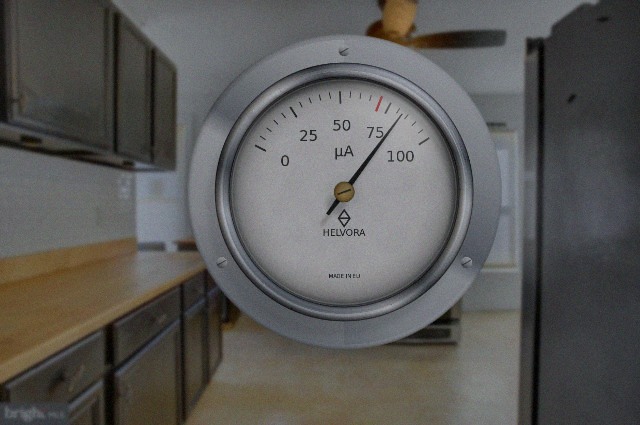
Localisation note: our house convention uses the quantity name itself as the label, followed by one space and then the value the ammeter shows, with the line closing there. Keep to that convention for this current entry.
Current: 82.5 µA
